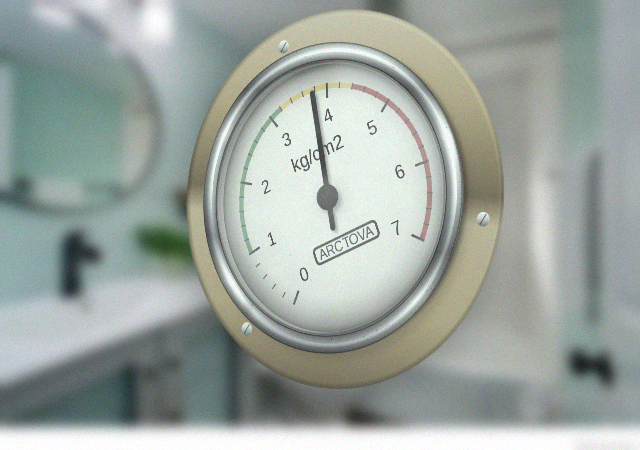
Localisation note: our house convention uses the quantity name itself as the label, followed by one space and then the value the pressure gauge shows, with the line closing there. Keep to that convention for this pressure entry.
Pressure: 3.8 kg/cm²
